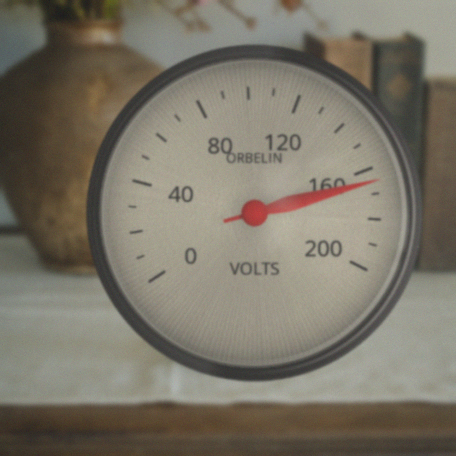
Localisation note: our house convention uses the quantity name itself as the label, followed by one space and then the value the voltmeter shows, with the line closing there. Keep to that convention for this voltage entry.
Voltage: 165 V
